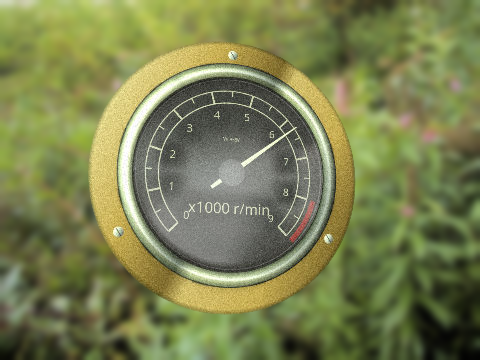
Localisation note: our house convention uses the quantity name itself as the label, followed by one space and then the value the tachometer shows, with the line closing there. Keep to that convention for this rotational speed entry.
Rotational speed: 6250 rpm
